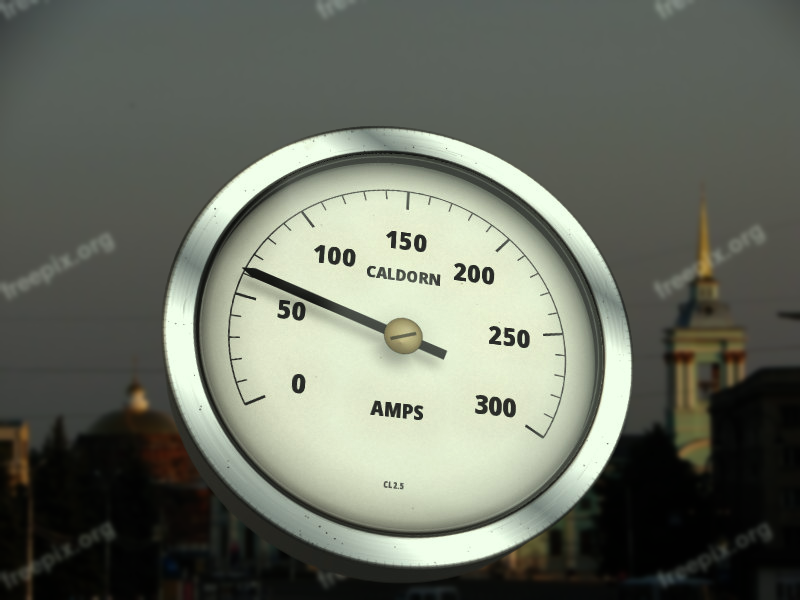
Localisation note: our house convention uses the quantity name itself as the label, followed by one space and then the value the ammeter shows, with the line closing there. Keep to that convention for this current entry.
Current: 60 A
